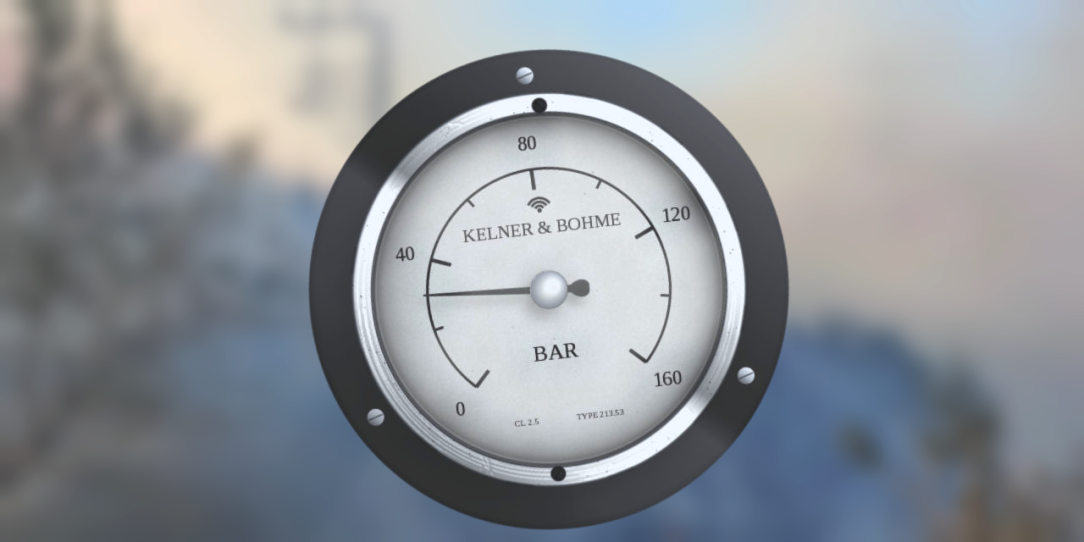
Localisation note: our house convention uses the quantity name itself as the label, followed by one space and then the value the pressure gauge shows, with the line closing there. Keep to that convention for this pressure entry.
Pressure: 30 bar
